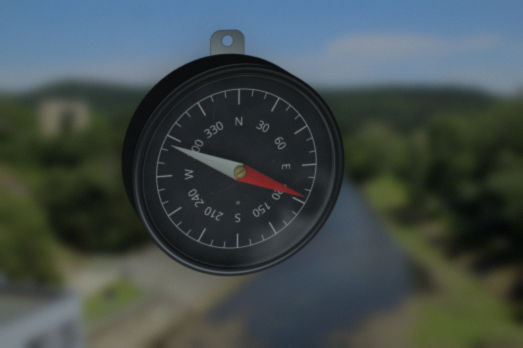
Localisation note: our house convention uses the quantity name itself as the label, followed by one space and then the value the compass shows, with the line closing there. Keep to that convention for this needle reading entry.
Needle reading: 115 °
